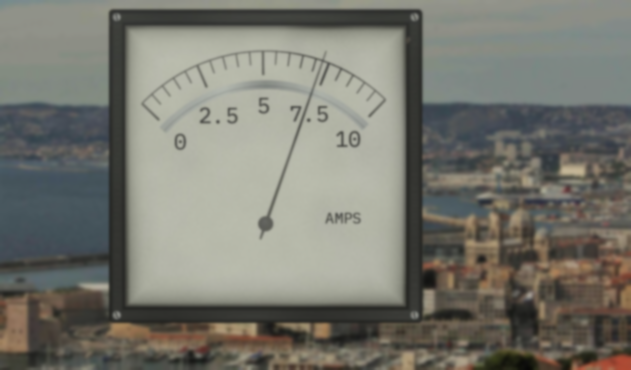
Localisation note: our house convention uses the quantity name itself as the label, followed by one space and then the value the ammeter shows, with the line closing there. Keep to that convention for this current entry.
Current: 7.25 A
